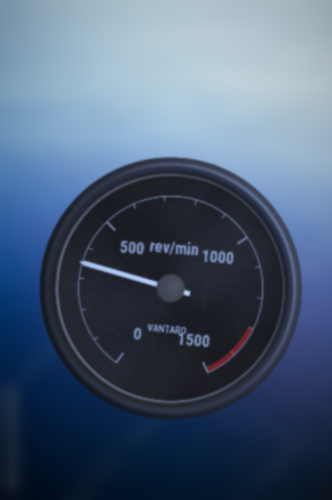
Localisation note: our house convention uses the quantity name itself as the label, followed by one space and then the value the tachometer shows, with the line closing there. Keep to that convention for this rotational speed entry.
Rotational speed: 350 rpm
